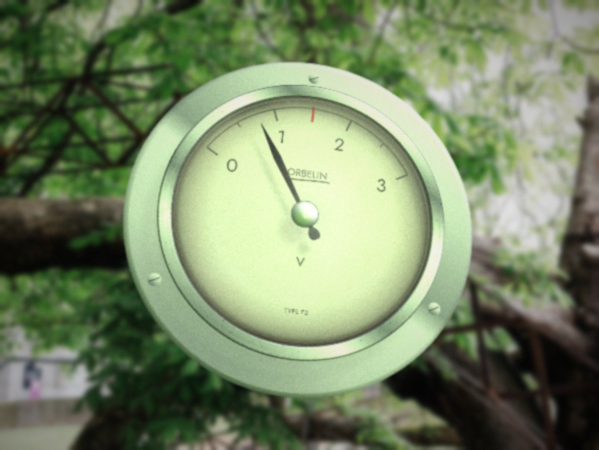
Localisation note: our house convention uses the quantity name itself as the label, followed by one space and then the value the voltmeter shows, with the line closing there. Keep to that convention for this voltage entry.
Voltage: 0.75 V
